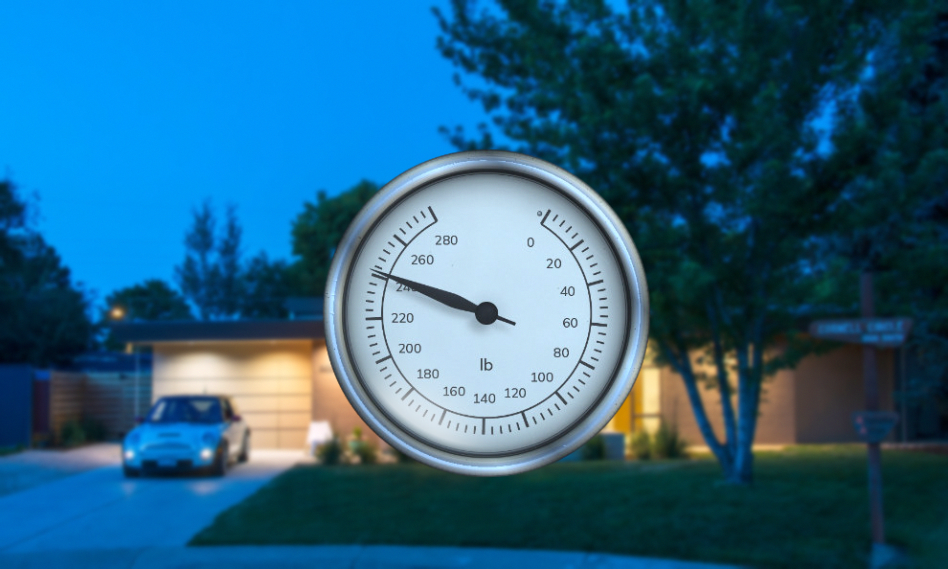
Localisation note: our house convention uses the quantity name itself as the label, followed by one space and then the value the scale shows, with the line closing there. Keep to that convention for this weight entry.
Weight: 242 lb
